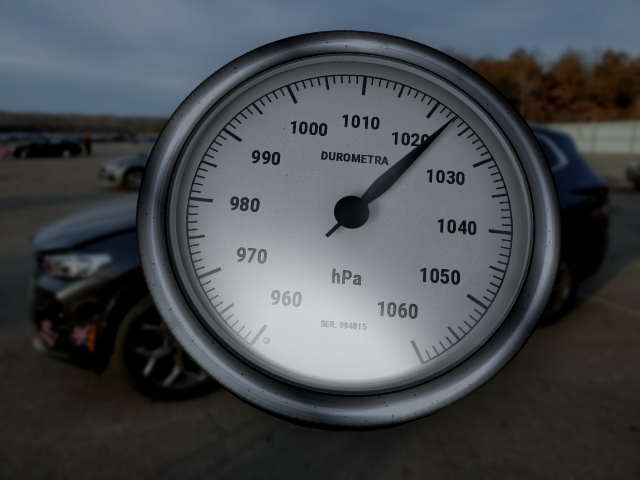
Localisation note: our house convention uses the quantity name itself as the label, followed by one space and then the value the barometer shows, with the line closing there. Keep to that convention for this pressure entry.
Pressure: 1023 hPa
